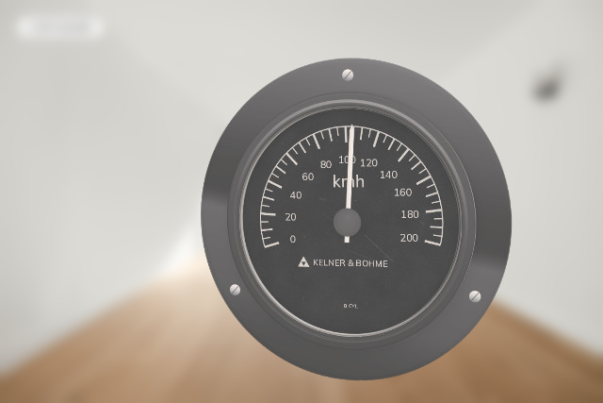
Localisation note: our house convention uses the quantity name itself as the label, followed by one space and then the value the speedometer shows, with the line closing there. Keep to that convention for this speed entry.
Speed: 105 km/h
